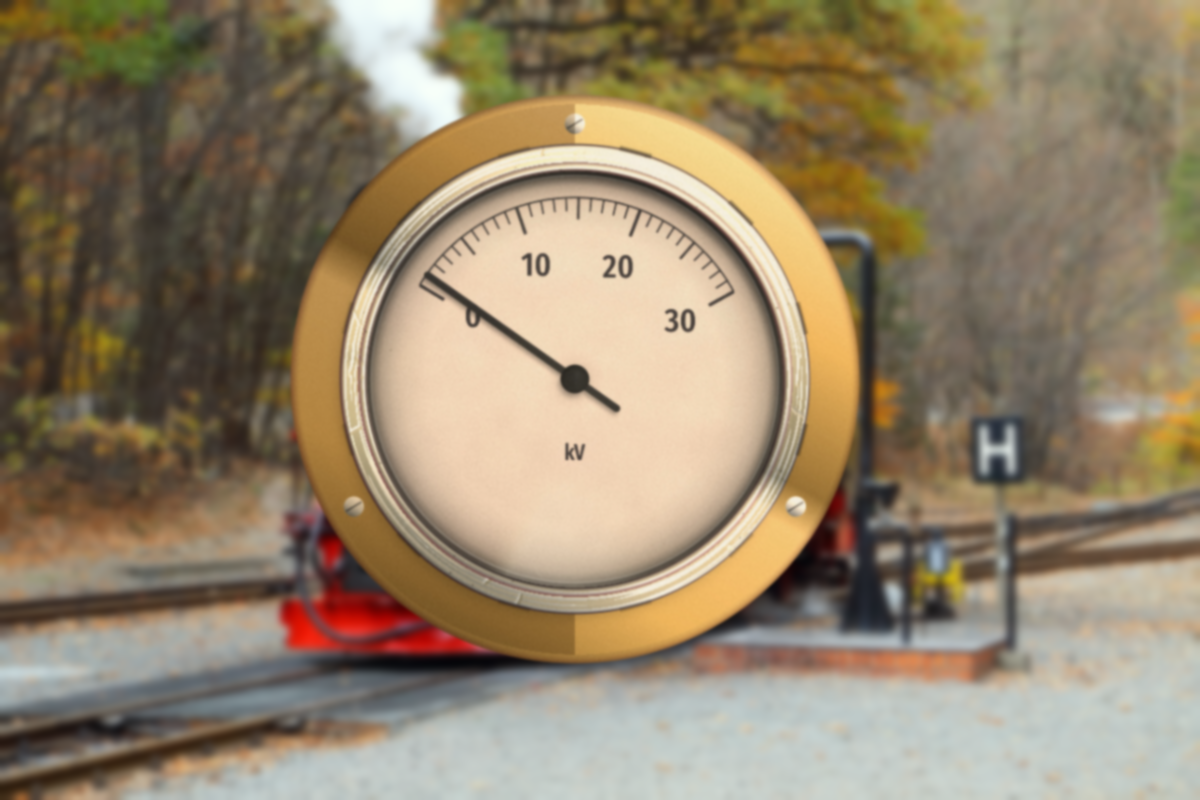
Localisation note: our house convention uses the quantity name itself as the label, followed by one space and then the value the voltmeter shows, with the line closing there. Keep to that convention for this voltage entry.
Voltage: 1 kV
